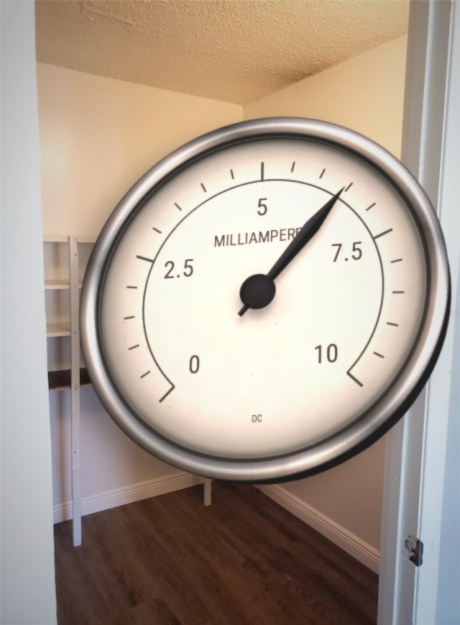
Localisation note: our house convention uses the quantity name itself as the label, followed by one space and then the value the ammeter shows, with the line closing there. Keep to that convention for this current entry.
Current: 6.5 mA
